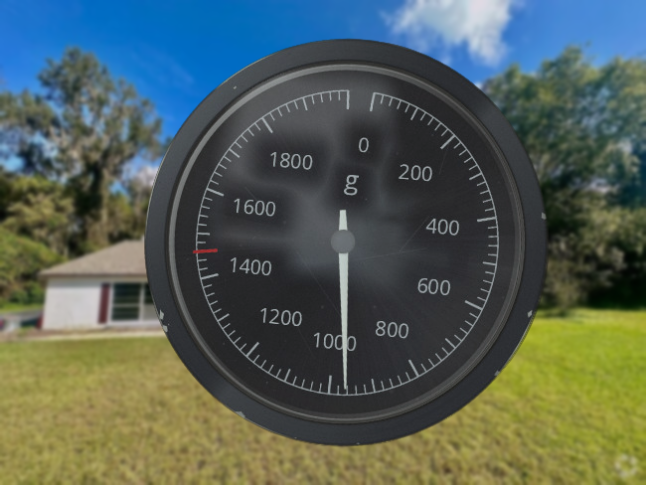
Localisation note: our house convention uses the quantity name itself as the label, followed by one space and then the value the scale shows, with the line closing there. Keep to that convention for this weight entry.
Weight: 960 g
